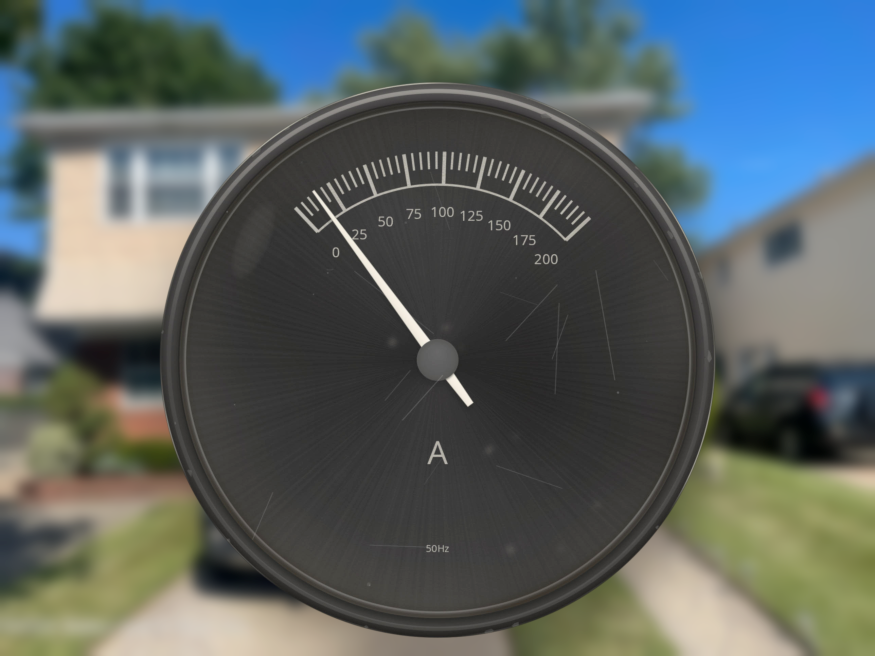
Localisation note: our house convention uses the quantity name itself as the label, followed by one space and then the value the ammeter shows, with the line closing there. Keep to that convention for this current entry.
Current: 15 A
